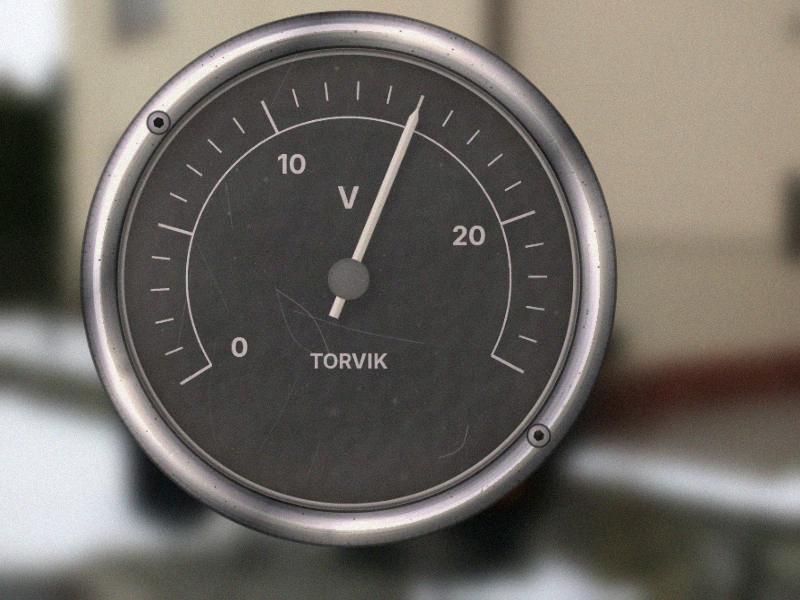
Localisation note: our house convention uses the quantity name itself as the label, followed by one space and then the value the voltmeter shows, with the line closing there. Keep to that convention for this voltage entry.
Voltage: 15 V
